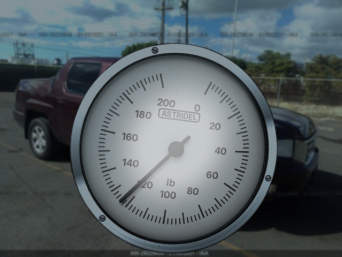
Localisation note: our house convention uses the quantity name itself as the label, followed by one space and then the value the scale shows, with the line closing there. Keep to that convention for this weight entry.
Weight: 124 lb
